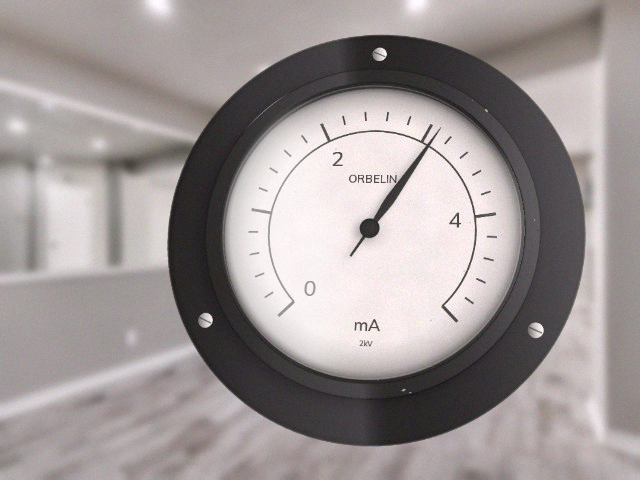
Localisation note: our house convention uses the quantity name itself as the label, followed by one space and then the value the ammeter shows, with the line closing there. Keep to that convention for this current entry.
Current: 3.1 mA
